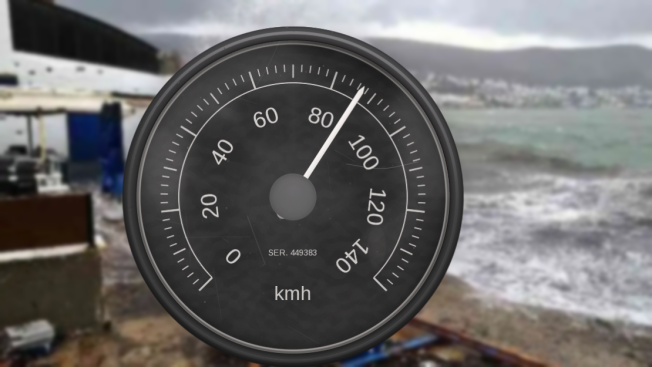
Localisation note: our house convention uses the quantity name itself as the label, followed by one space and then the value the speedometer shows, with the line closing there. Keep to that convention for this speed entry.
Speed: 87 km/h
